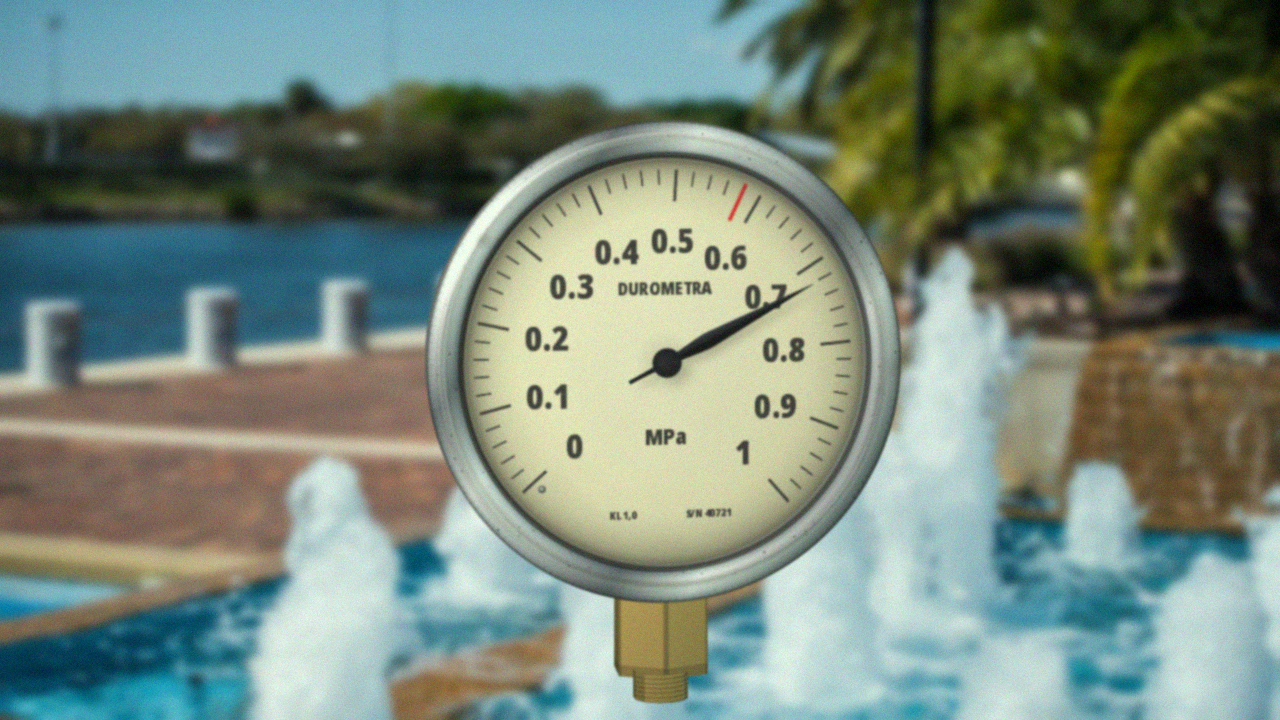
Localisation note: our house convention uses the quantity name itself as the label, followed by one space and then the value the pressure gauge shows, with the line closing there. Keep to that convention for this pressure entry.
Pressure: 0.72 MPa
